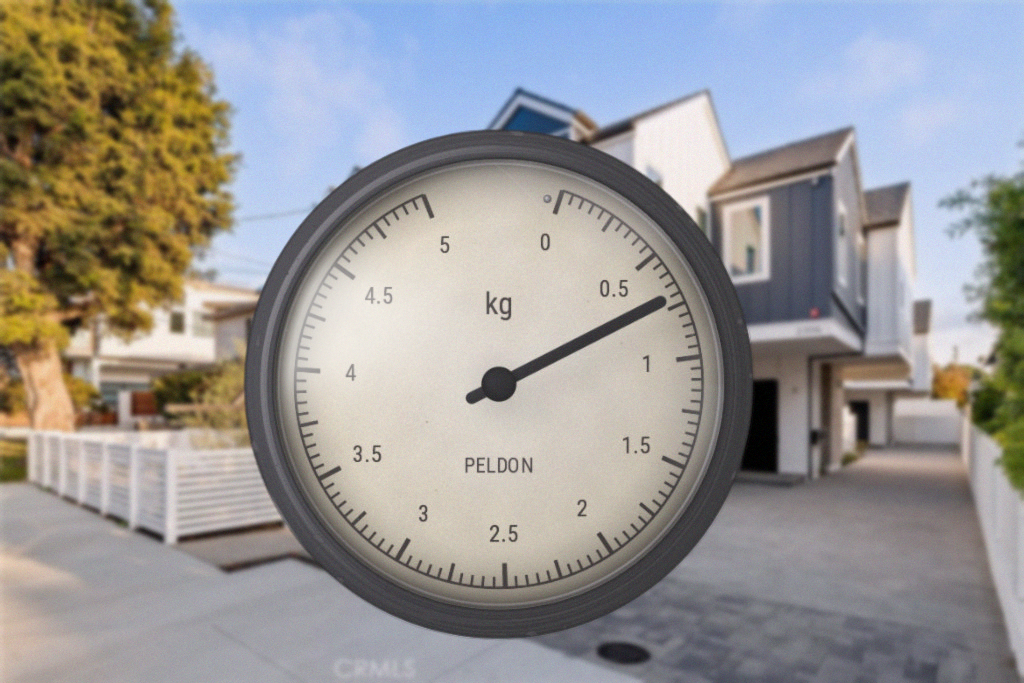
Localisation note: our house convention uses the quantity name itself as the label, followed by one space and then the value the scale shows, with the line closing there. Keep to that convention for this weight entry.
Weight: 0.7 kg
